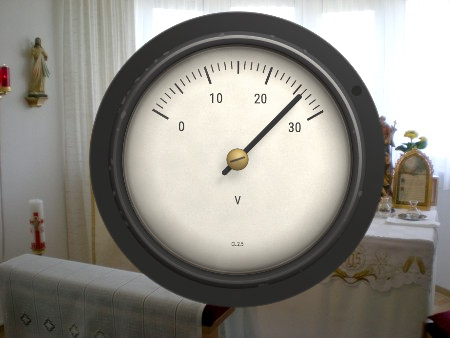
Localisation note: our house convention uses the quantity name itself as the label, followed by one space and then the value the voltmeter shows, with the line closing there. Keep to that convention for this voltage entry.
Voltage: 26 V
